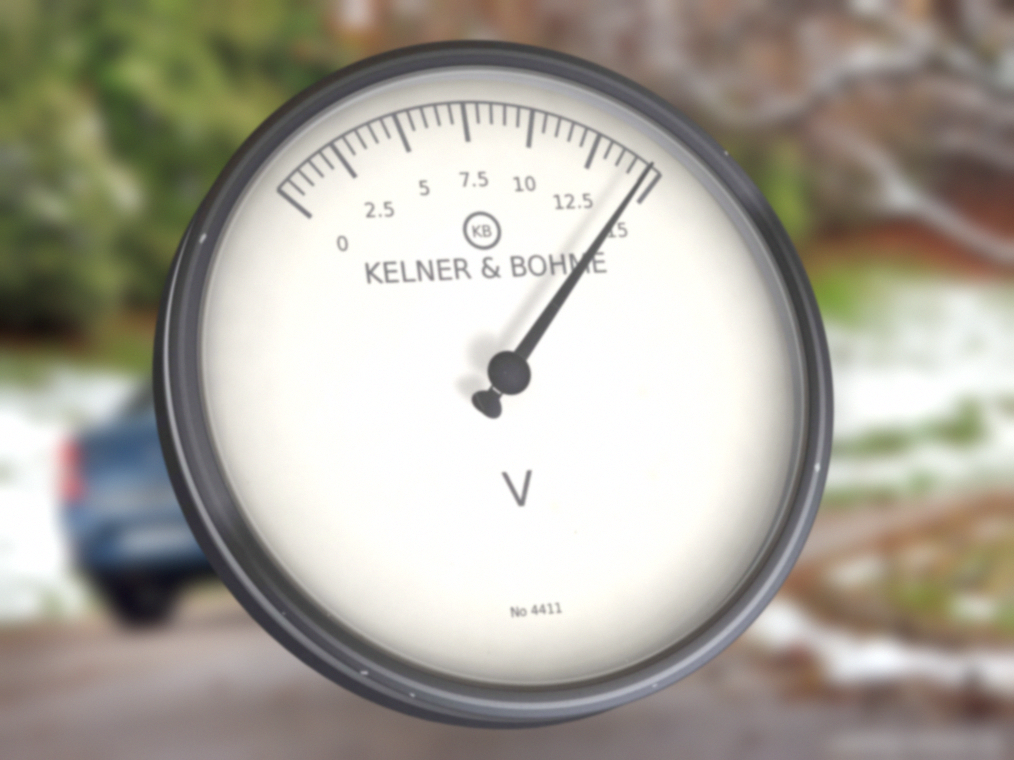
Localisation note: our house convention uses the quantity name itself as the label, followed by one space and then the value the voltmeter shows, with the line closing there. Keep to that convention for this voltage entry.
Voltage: 14.5 V
